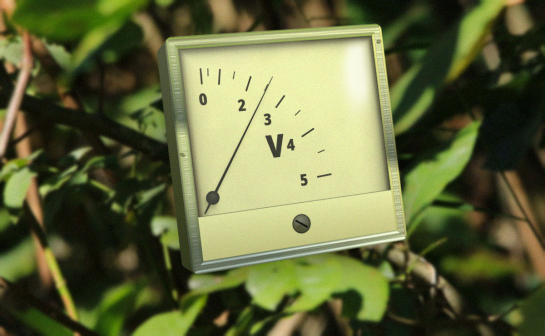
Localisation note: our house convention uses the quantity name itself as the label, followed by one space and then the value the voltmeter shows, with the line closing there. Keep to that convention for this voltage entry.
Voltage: 2.5 V
